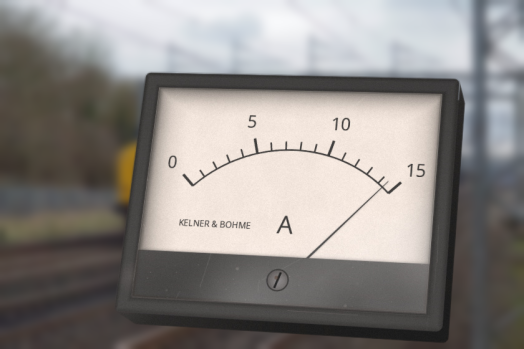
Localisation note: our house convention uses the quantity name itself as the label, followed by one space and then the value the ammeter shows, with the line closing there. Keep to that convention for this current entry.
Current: 14.5 A
